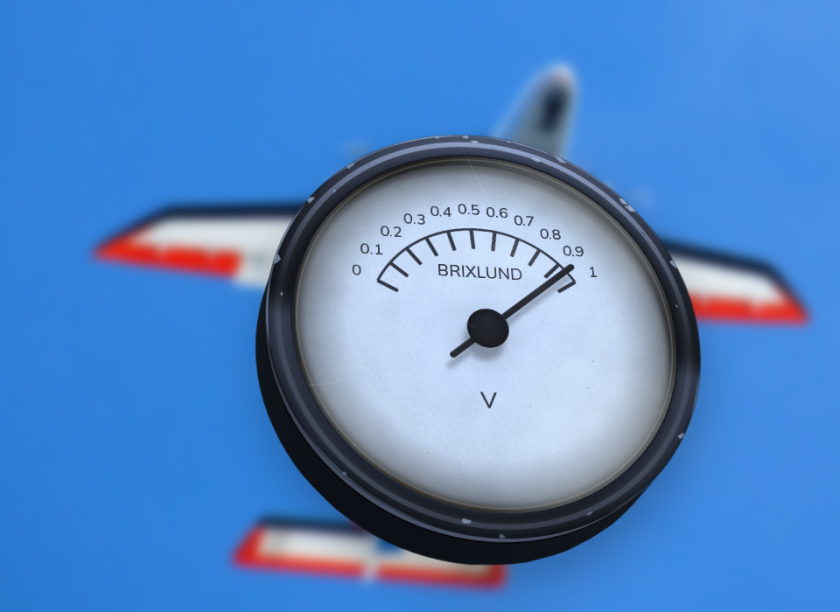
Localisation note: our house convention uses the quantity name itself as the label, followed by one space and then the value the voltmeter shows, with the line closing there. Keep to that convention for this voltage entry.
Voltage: 0.95 V
